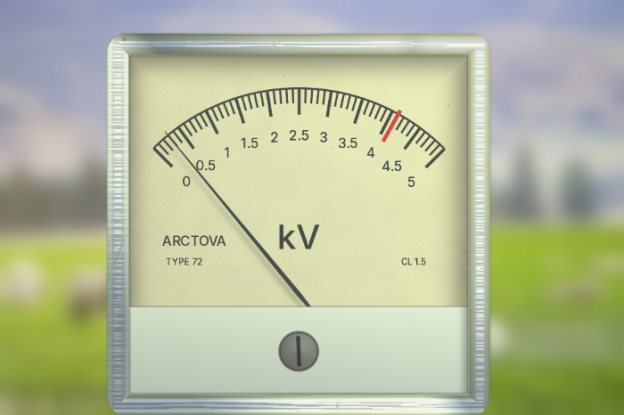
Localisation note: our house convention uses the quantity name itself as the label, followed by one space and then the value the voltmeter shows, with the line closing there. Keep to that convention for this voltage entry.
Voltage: 0.3 kV
